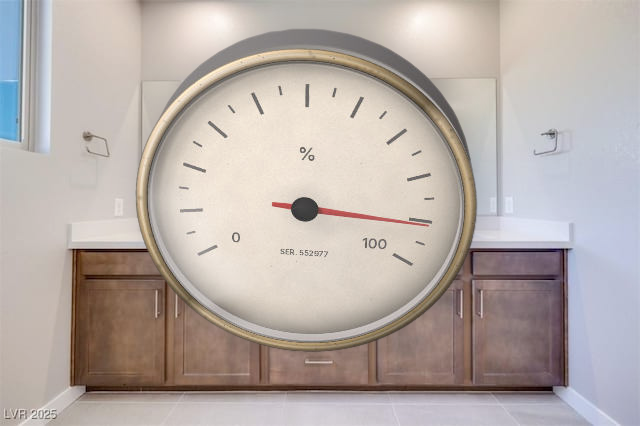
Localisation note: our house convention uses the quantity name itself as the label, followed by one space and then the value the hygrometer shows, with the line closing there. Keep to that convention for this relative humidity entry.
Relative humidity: 90 %
